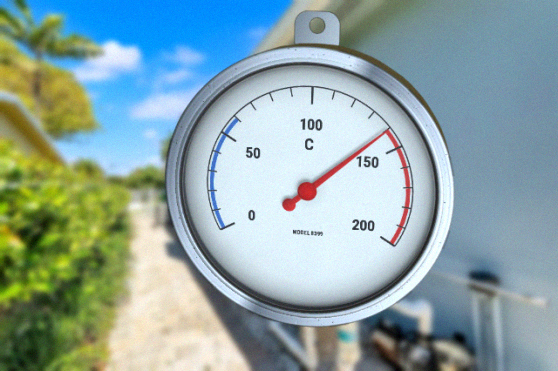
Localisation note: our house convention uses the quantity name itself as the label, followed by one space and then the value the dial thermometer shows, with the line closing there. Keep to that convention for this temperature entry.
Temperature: 140 °C
